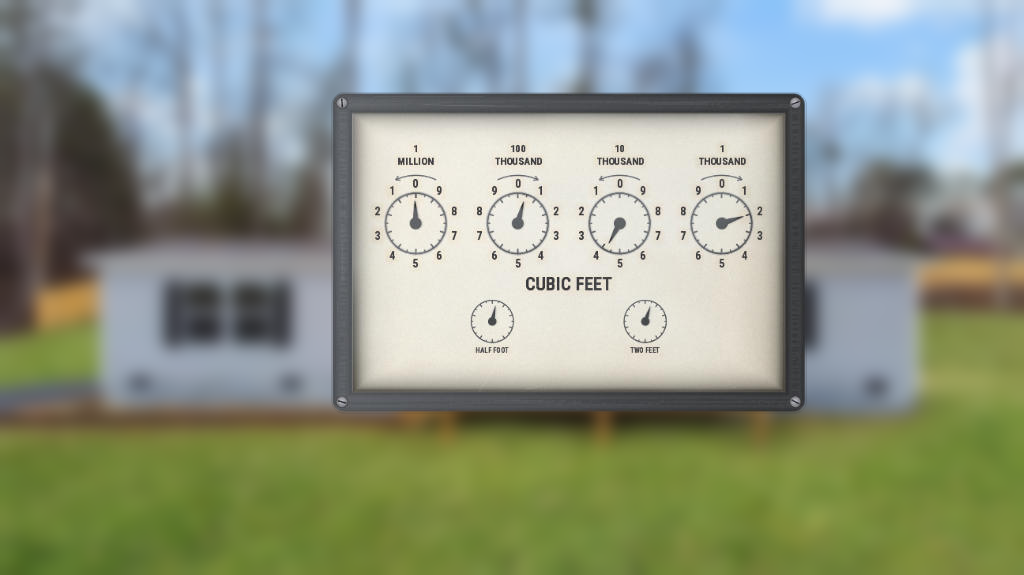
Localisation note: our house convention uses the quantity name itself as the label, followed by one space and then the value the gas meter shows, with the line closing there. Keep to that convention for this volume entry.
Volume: 4200 ft³
